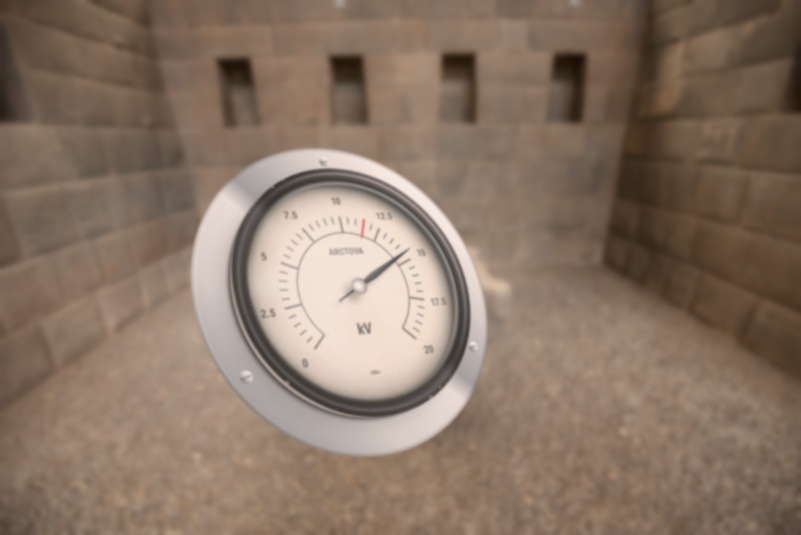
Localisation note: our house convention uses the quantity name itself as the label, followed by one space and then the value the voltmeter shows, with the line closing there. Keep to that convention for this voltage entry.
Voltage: 14.5 kV
